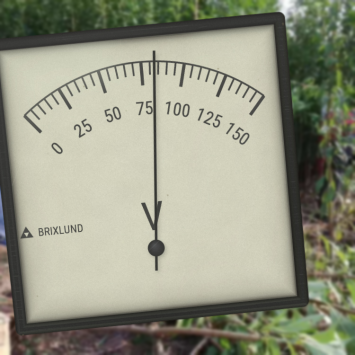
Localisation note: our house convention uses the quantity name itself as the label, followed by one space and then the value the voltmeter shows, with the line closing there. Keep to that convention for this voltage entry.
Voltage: 82.5 V
